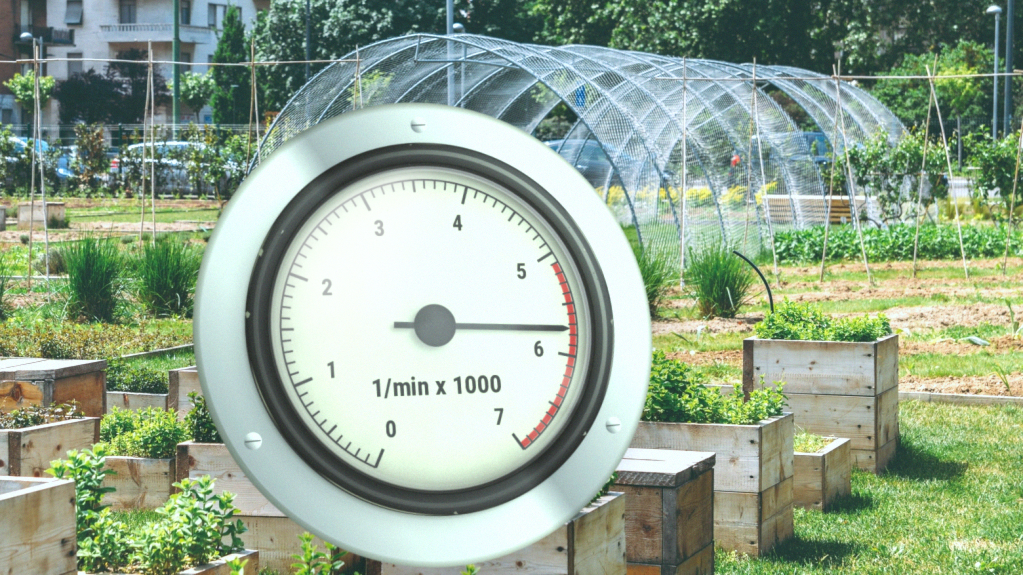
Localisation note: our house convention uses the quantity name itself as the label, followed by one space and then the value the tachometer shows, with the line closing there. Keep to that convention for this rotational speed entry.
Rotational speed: 5750 rpm
